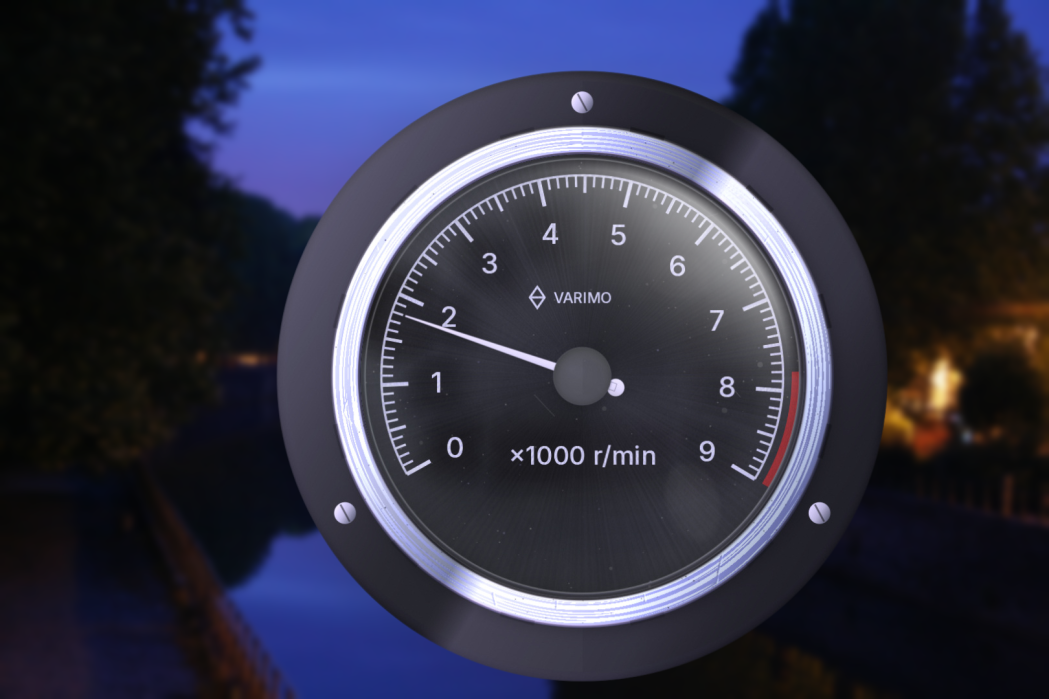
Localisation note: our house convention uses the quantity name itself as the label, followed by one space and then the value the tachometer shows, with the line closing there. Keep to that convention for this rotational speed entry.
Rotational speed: 1800 rpm
